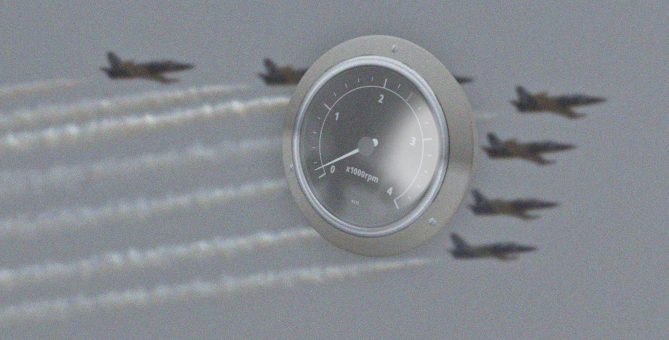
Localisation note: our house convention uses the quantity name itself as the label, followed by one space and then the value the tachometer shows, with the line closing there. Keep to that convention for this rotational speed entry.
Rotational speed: 100 rpm
